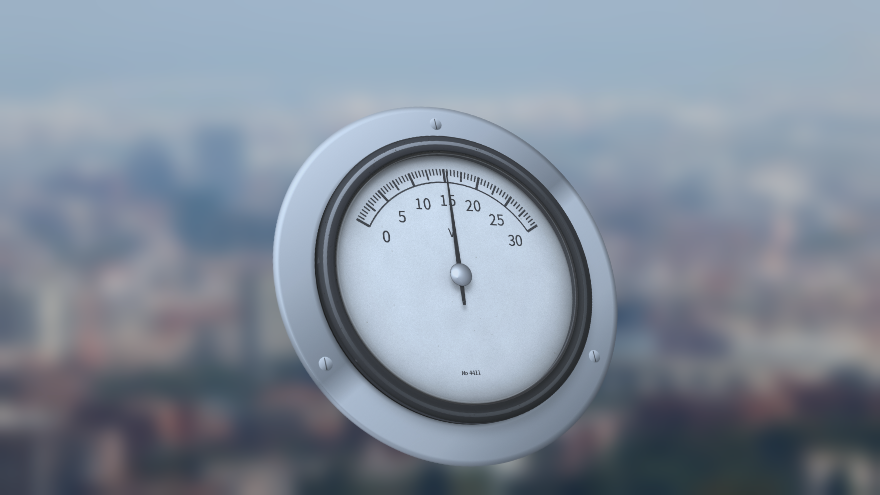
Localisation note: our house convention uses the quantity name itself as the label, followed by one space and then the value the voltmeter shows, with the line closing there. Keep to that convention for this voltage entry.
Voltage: 15 V
